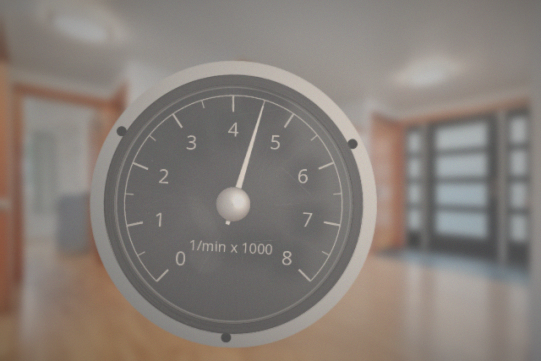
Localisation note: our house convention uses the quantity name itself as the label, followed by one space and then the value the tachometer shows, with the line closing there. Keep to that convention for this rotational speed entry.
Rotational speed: 4500 rpm
